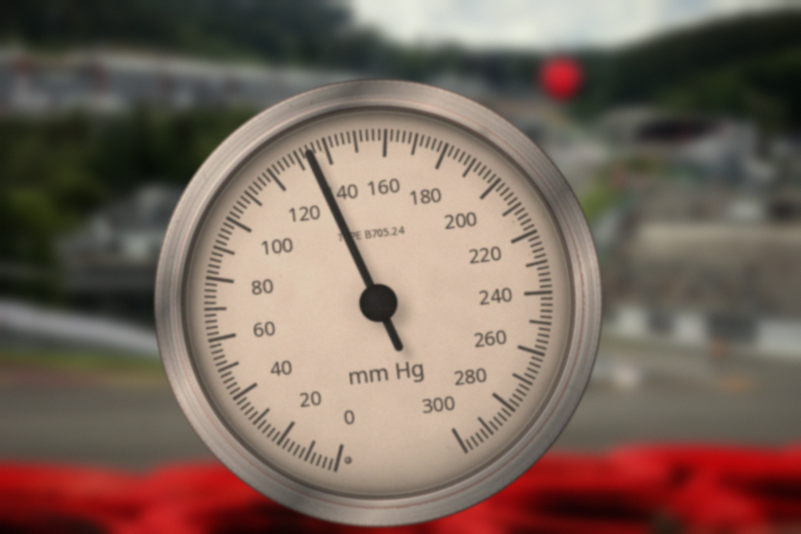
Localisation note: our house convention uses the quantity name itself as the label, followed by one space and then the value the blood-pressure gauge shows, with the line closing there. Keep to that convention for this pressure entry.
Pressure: 134 mmHg
